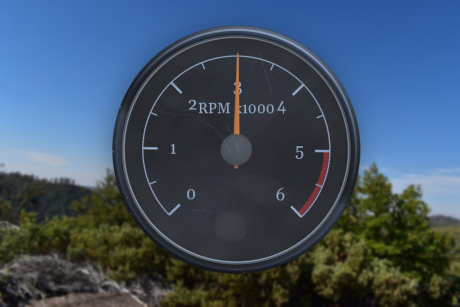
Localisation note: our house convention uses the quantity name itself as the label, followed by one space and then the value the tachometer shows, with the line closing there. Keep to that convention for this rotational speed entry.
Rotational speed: 3000 rpm
